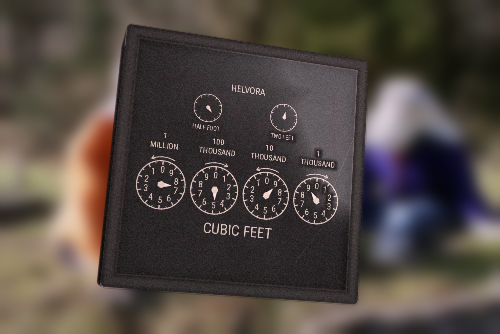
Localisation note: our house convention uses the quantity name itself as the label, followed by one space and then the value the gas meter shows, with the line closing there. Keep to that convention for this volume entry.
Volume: 748900 ft³
